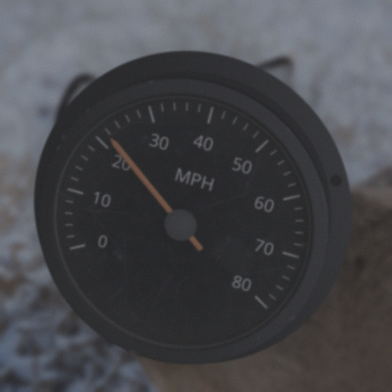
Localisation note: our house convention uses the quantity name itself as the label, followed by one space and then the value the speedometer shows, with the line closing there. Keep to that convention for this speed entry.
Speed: 22 mph
